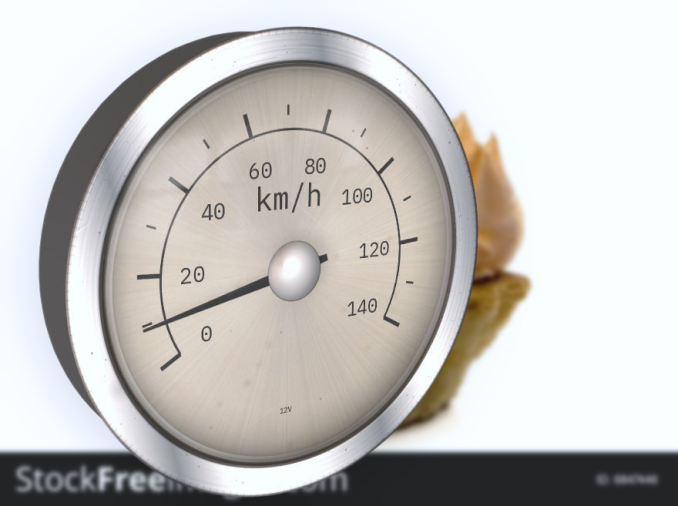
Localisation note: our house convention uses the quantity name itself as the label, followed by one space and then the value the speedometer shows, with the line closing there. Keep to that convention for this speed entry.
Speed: 10 km/h
